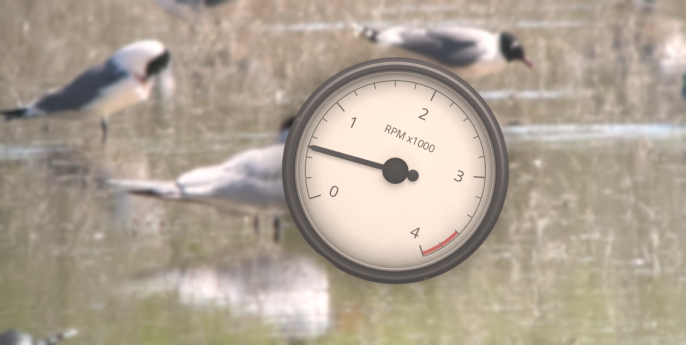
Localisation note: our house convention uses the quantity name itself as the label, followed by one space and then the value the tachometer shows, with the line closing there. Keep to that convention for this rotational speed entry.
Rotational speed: 500 rpm
